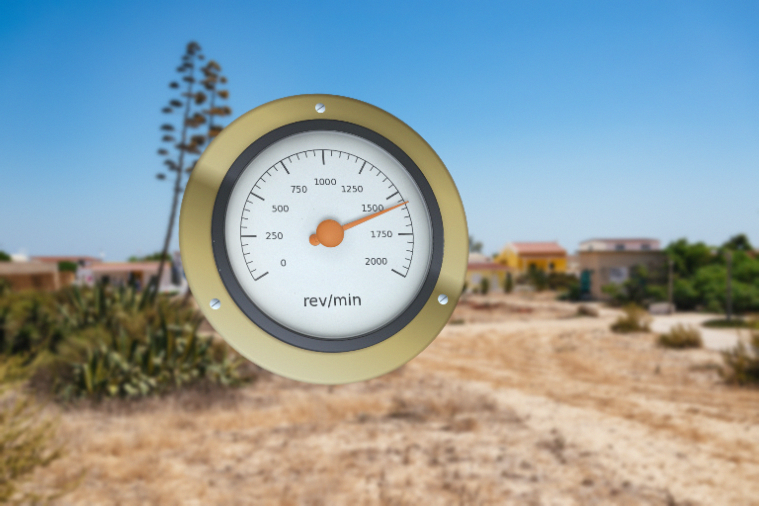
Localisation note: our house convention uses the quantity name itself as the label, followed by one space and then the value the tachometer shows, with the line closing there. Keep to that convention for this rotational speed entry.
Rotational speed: 1575 rpm
